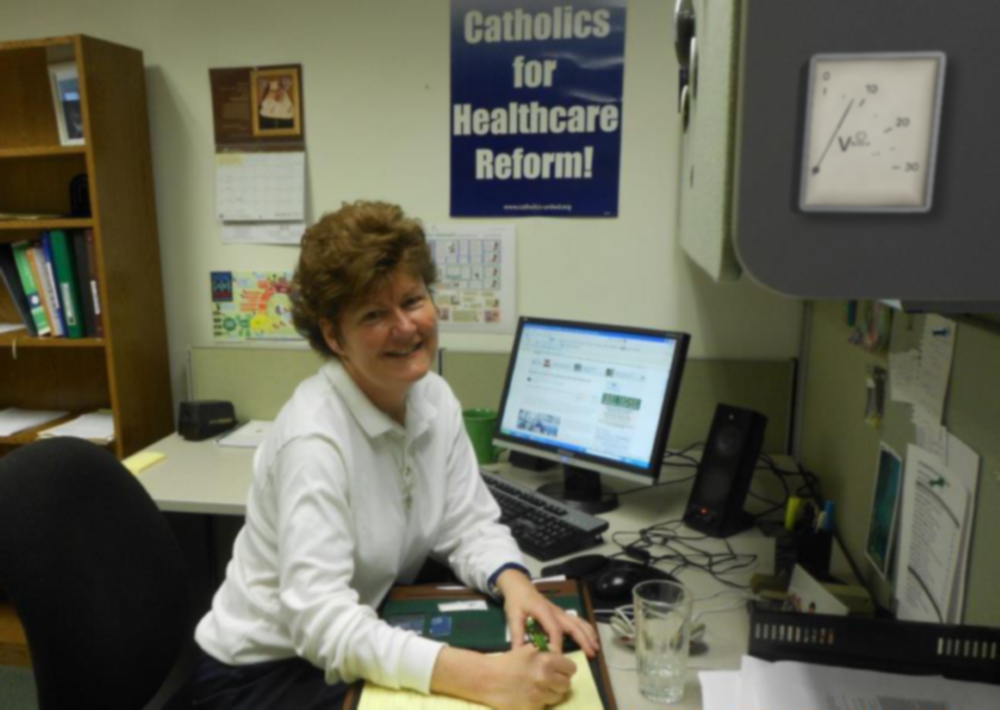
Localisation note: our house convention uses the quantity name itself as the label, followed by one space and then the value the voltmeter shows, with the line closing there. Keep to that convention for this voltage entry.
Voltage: 7.5 V
